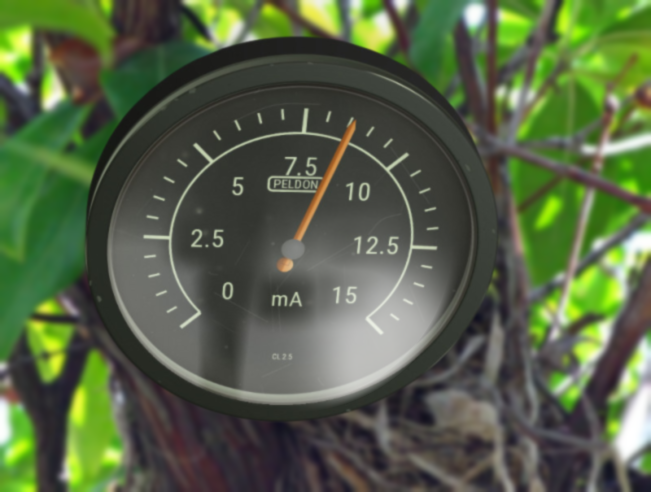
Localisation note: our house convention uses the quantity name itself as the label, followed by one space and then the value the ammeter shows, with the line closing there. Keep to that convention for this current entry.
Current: 8.5 mA
